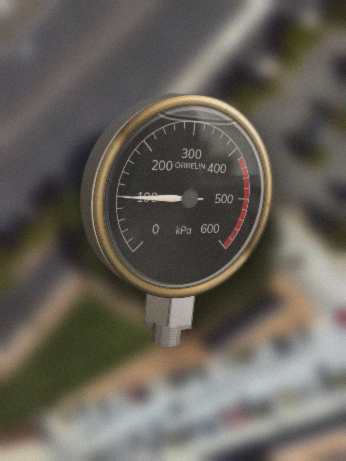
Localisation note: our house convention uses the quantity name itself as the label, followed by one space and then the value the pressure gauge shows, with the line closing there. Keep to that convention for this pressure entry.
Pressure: 100 kPa
